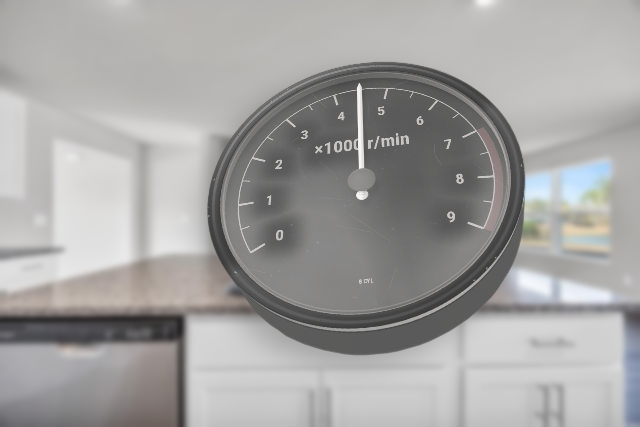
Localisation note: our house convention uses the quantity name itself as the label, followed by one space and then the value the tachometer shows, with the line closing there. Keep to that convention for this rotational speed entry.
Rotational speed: 4500 rpm
